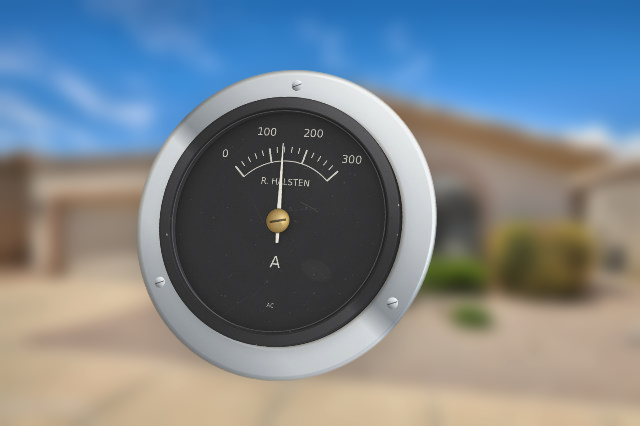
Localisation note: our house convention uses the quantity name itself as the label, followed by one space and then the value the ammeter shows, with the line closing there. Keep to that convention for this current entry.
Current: 140 A
